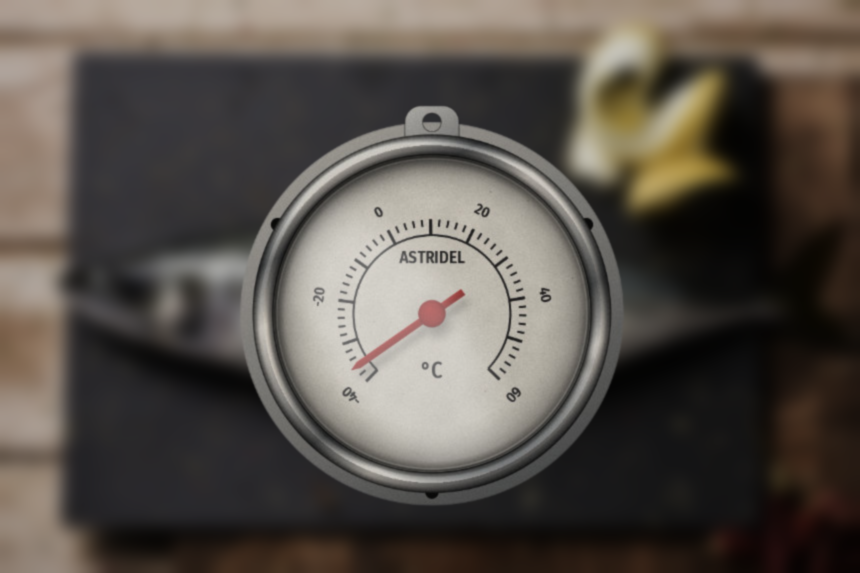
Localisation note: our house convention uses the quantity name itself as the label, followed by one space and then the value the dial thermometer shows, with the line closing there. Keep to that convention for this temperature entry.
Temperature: -36 °C
